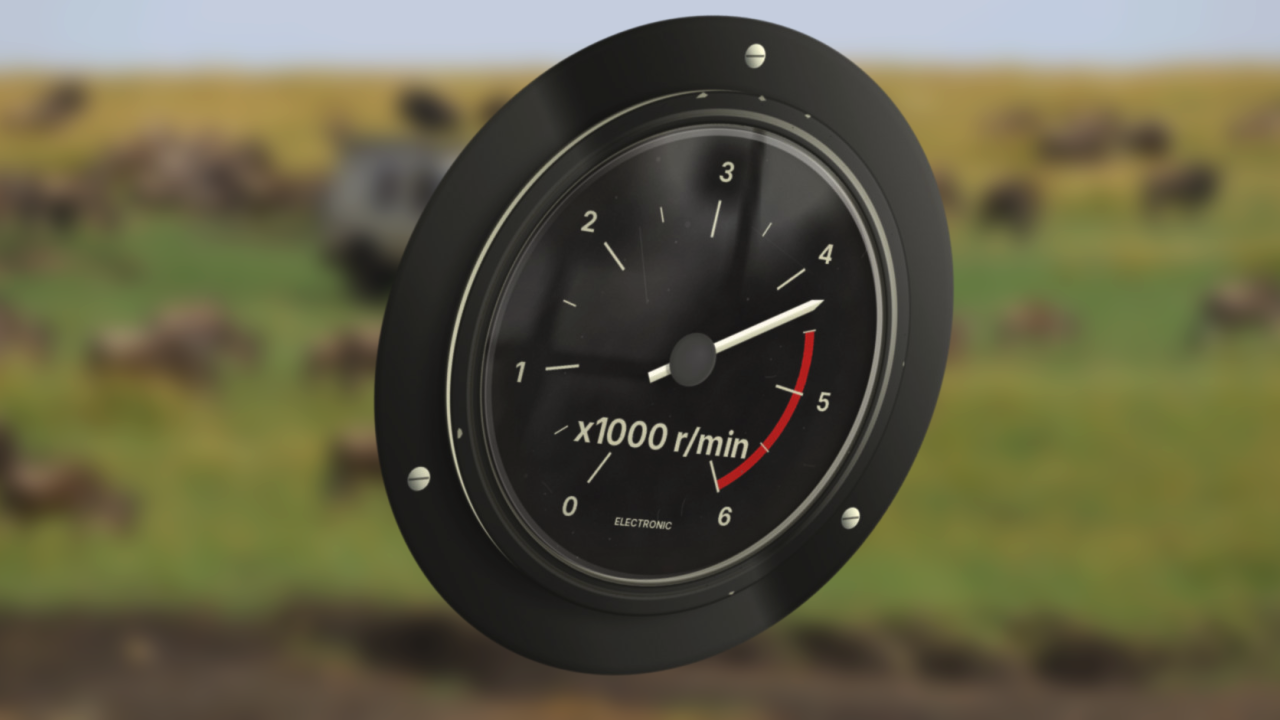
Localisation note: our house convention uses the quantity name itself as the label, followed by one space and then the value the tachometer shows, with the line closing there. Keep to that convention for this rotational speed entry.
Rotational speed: 4250 rpm
